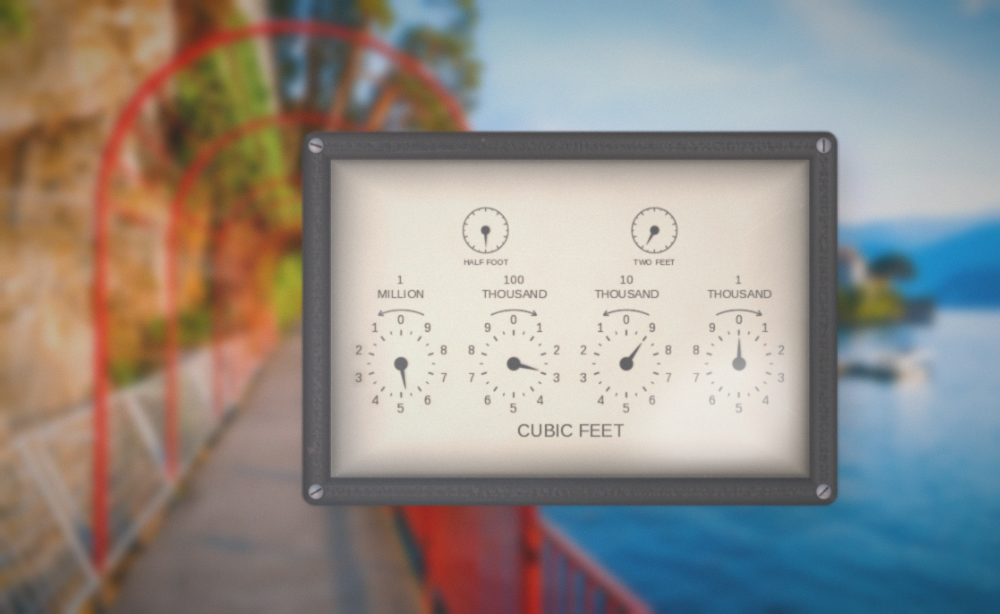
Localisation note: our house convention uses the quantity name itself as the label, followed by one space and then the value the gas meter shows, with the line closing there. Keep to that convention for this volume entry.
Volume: 529000 ft³
